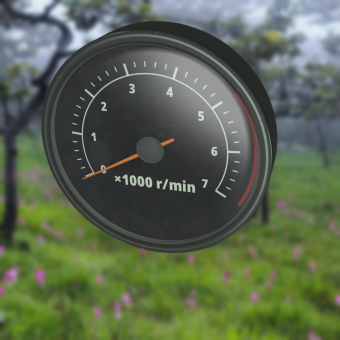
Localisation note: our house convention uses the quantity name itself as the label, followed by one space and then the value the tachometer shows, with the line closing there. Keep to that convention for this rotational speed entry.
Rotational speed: 0 rpm
